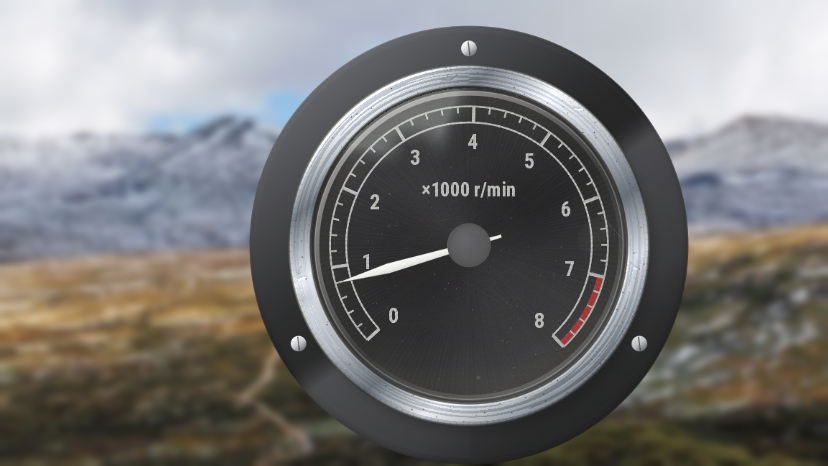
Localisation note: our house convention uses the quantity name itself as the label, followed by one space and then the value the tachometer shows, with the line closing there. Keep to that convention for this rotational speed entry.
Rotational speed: 800 rpm
